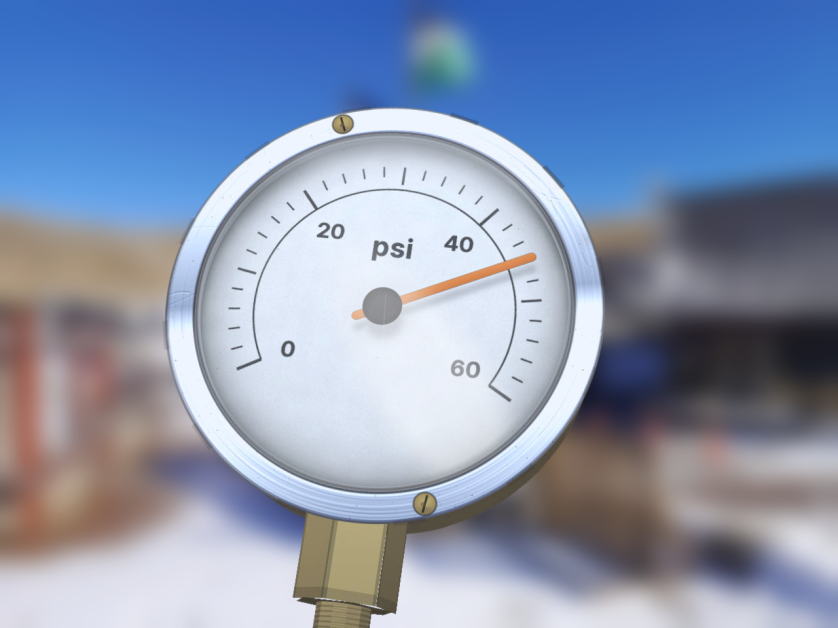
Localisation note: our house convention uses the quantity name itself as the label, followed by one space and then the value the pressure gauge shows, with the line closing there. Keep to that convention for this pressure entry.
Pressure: 46 psi
